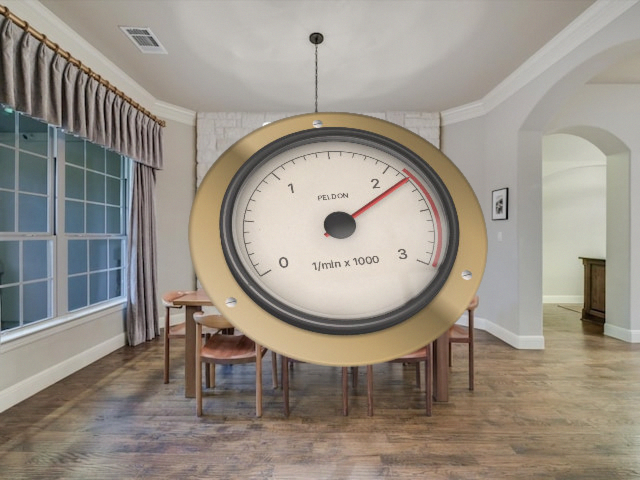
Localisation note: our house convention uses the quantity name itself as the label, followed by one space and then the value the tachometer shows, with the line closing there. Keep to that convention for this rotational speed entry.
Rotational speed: 2200 rpm
